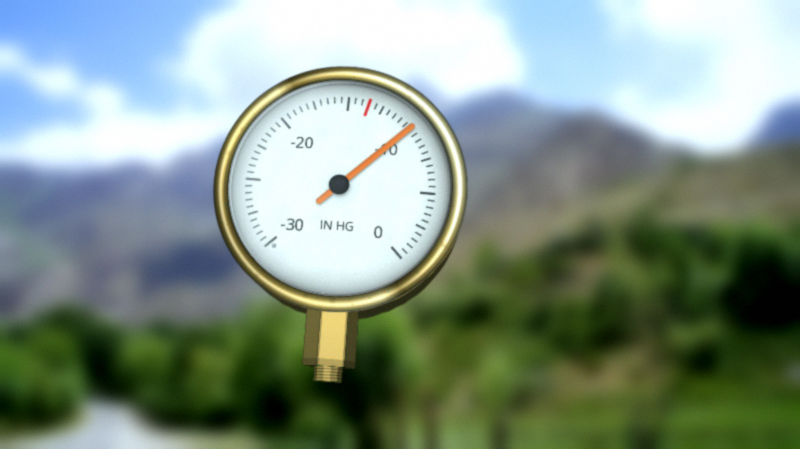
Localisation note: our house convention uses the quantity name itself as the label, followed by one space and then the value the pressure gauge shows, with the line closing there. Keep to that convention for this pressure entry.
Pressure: -10 inHg
